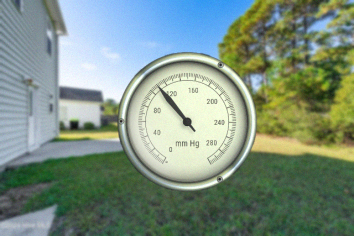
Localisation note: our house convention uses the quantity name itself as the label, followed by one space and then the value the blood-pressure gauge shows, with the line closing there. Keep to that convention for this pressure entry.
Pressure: 110 mmHg
